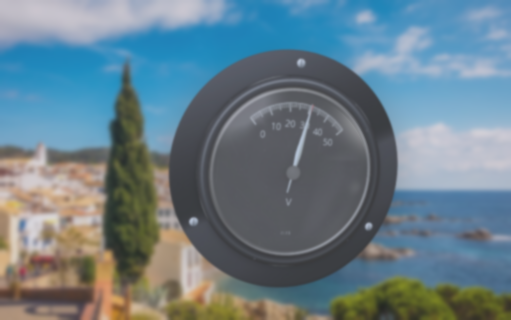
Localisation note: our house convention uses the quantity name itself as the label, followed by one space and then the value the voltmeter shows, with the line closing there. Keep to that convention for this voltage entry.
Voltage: 30 V
